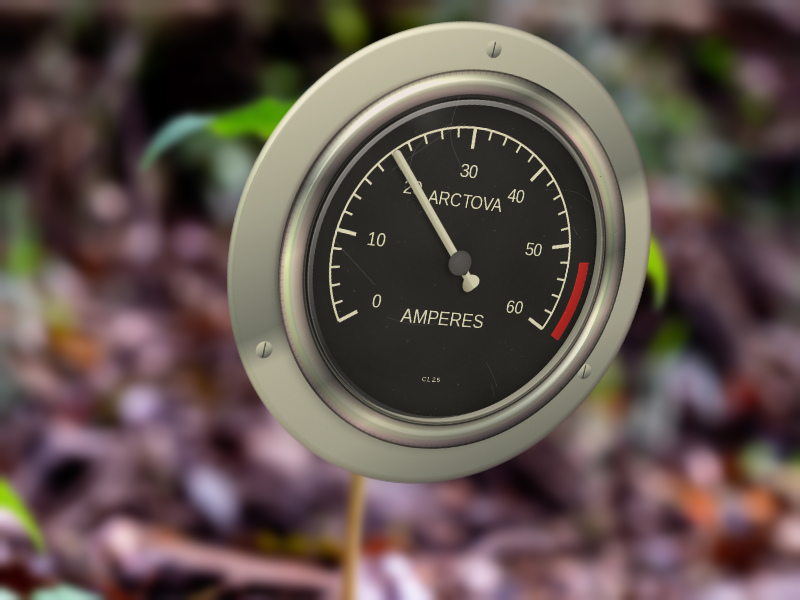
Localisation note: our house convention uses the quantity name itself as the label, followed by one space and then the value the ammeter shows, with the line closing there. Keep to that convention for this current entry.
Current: 20 A
